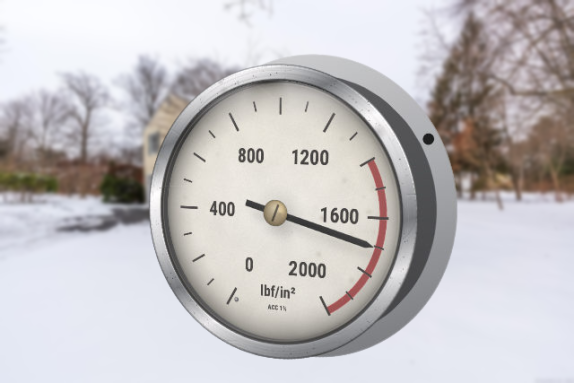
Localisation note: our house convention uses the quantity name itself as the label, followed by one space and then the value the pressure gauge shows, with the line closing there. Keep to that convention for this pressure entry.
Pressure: 1700 psi
